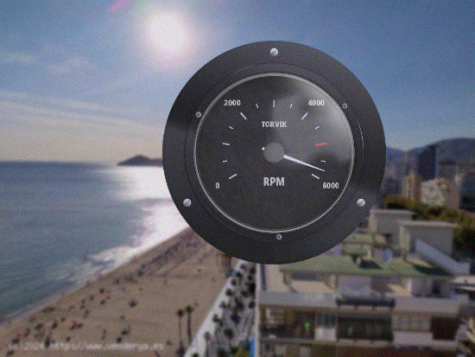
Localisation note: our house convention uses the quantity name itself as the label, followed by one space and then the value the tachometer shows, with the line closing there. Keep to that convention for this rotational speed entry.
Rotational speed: 5750 rpm
